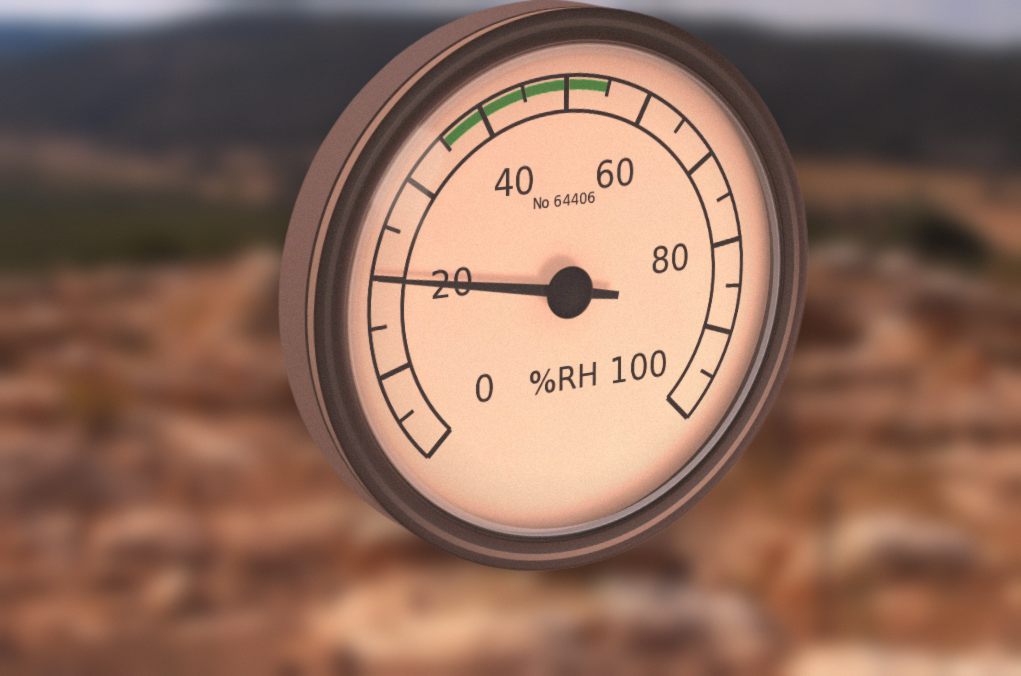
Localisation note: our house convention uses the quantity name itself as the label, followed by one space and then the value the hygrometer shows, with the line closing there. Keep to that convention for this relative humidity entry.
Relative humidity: 20 %
